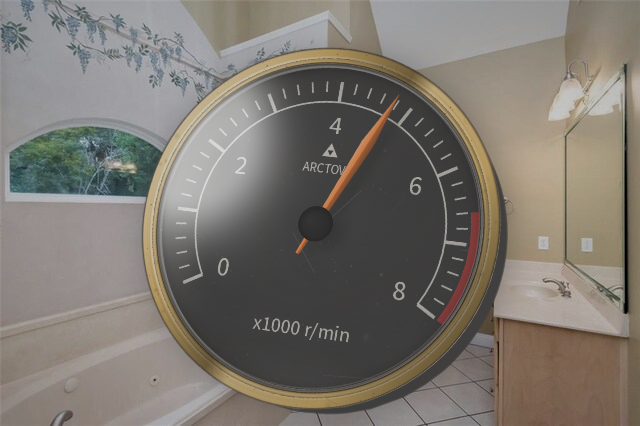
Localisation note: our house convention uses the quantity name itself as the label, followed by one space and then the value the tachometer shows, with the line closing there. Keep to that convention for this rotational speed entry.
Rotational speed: 4800 rpm
